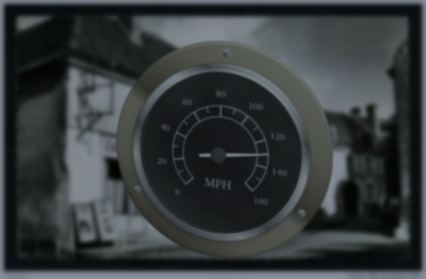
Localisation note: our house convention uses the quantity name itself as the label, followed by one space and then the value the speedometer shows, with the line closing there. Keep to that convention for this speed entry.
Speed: 130 mph
